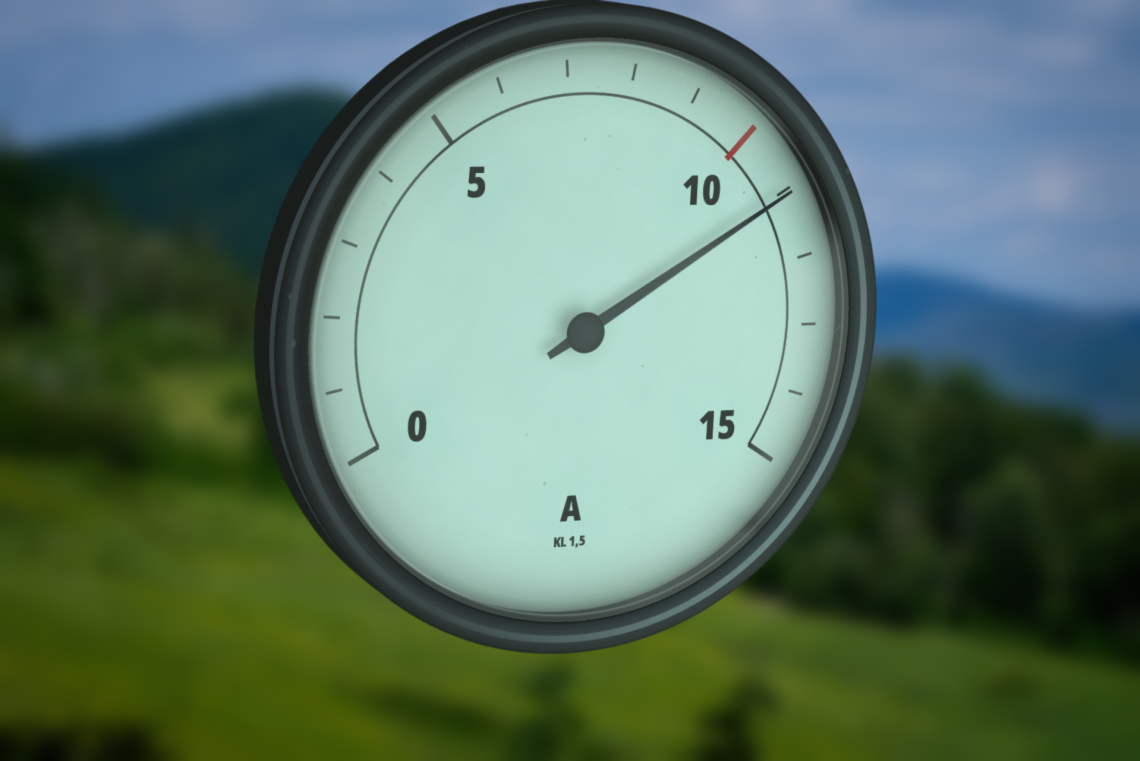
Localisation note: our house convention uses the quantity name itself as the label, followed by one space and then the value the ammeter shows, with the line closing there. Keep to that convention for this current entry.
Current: 11 A
